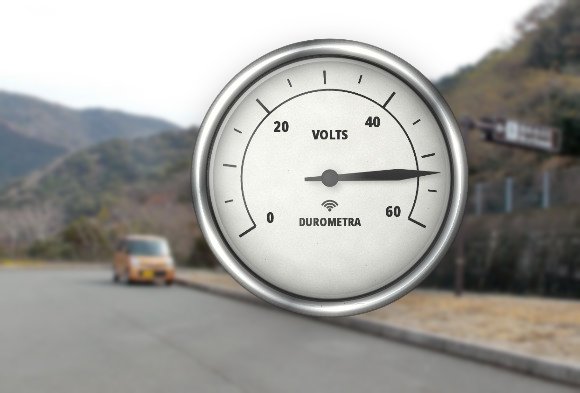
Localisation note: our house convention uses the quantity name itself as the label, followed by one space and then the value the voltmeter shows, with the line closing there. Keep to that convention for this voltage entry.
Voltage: 52.5 V
